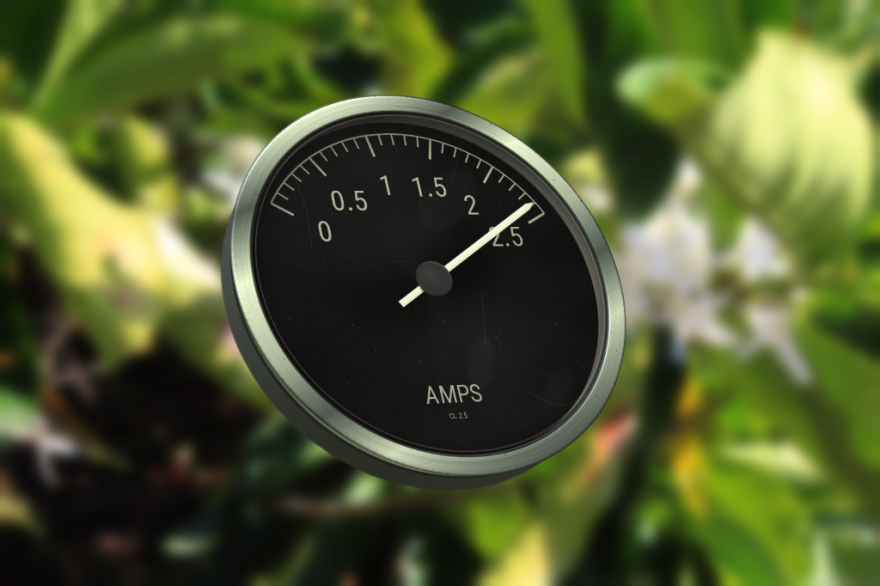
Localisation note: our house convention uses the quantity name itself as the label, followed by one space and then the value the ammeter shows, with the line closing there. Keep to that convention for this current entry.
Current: 2.4 A
